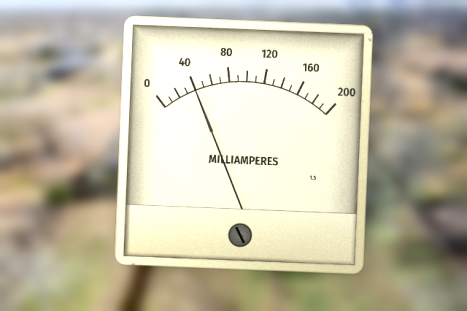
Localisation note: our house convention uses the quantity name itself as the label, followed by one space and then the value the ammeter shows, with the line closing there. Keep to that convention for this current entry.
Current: 40 mA
